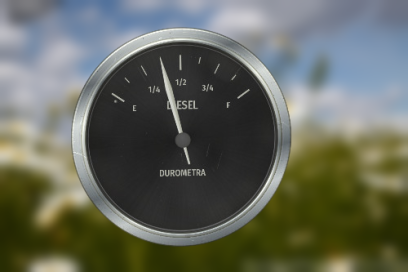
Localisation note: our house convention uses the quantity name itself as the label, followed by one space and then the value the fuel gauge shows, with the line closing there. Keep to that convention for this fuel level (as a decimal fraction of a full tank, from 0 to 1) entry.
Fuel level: 0.375
